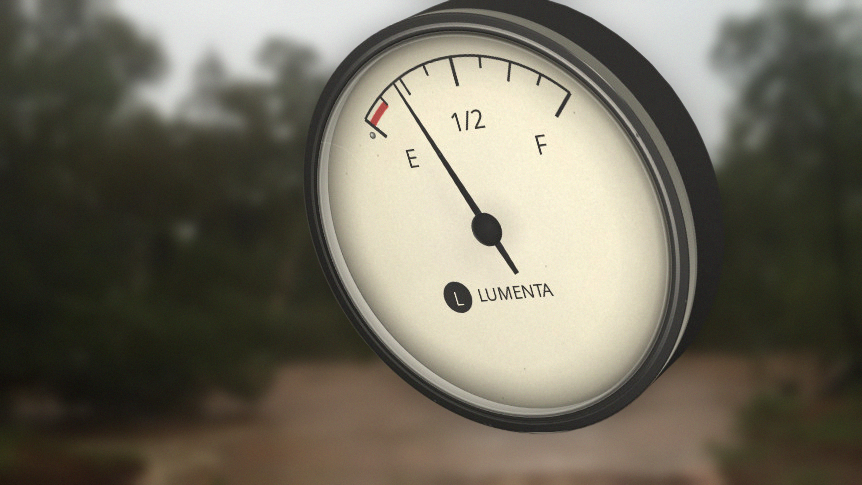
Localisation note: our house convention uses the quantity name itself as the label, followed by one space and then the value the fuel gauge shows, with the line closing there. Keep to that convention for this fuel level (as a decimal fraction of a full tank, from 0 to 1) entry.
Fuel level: 0.25
